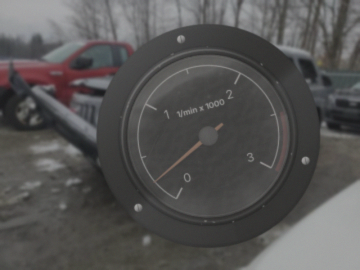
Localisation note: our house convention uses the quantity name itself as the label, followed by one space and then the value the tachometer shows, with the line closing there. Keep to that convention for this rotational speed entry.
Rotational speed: 250 rpm
